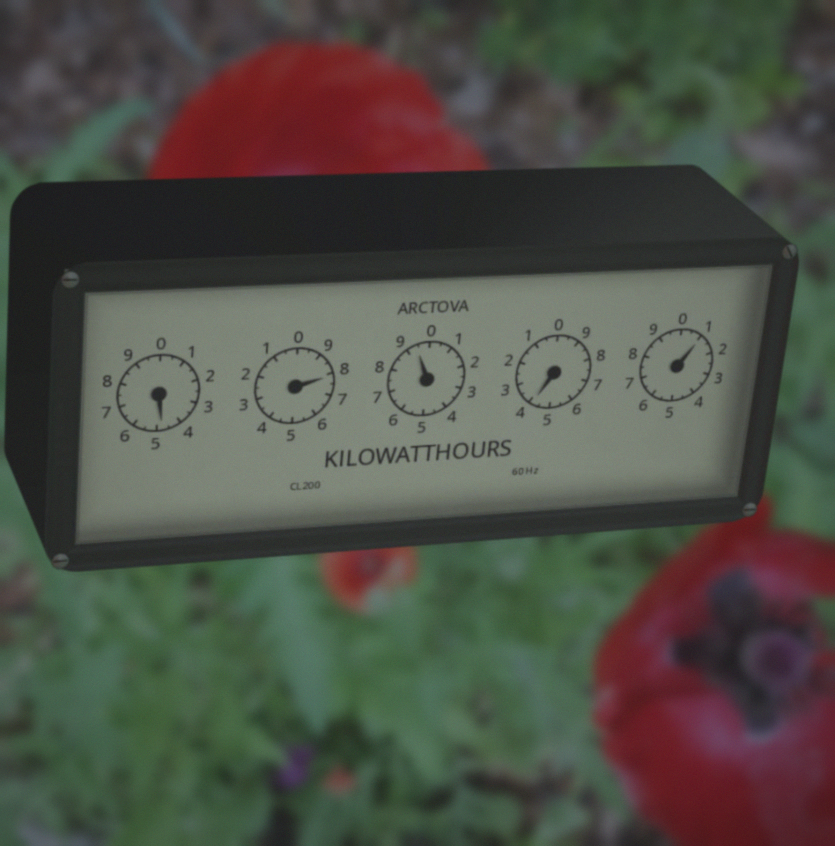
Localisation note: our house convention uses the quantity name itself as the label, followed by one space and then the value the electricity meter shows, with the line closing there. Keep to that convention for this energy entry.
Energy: 47941 kWh
